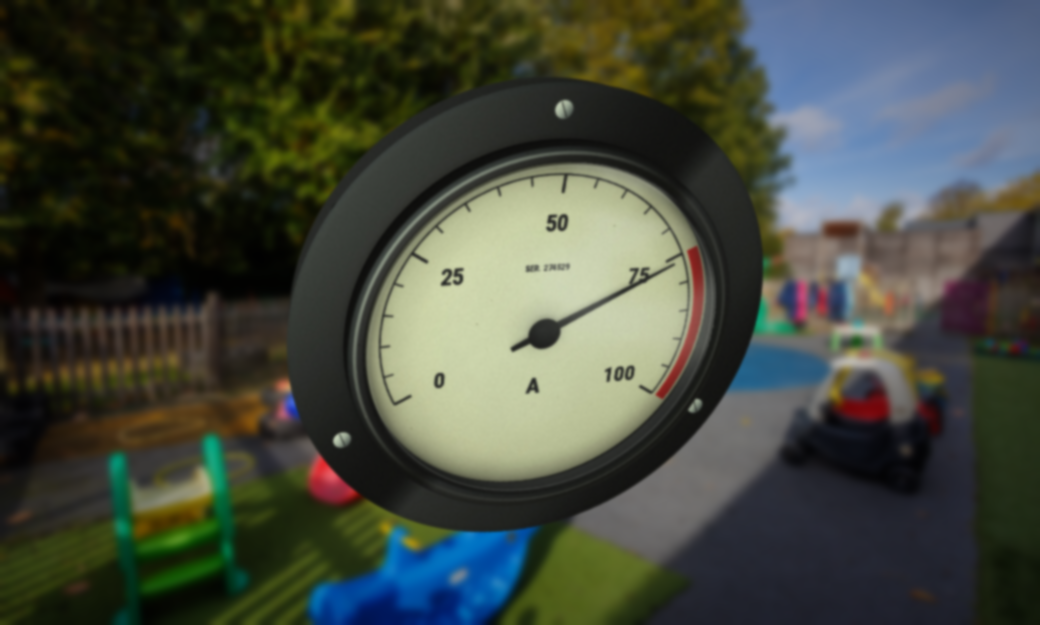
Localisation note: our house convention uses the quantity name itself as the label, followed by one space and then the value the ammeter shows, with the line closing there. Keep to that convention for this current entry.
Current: 75 A
